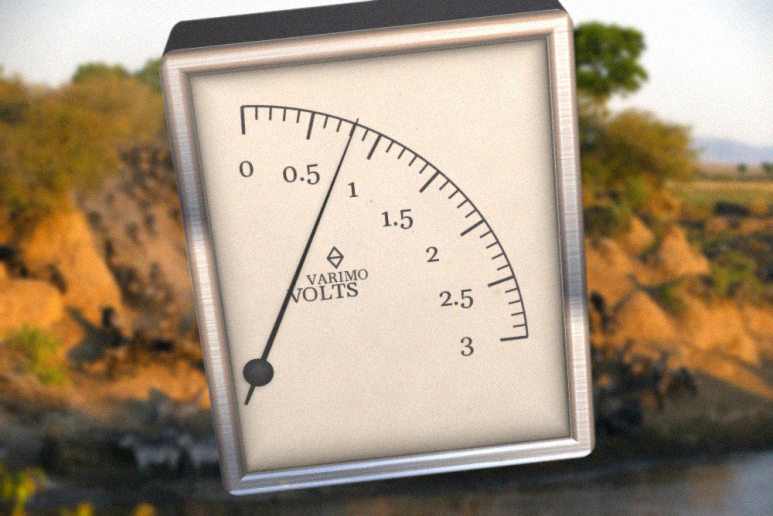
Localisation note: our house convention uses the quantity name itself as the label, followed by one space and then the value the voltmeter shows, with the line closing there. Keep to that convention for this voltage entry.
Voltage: 0.8 V
